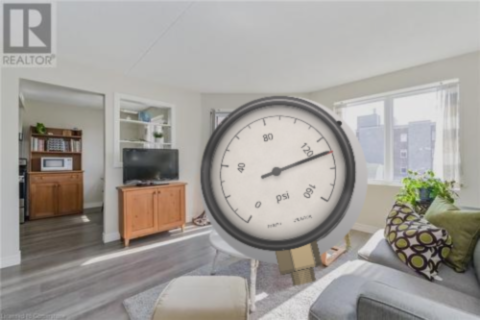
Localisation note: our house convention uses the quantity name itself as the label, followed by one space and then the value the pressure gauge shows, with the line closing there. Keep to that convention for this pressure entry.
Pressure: 130 psi
